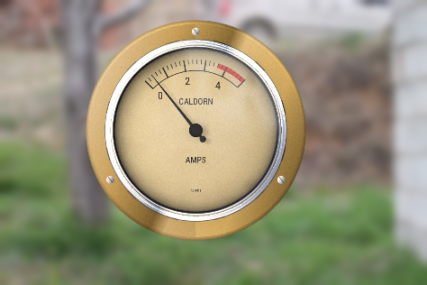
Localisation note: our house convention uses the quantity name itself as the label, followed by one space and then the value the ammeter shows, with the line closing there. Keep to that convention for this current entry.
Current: 0.4 A
